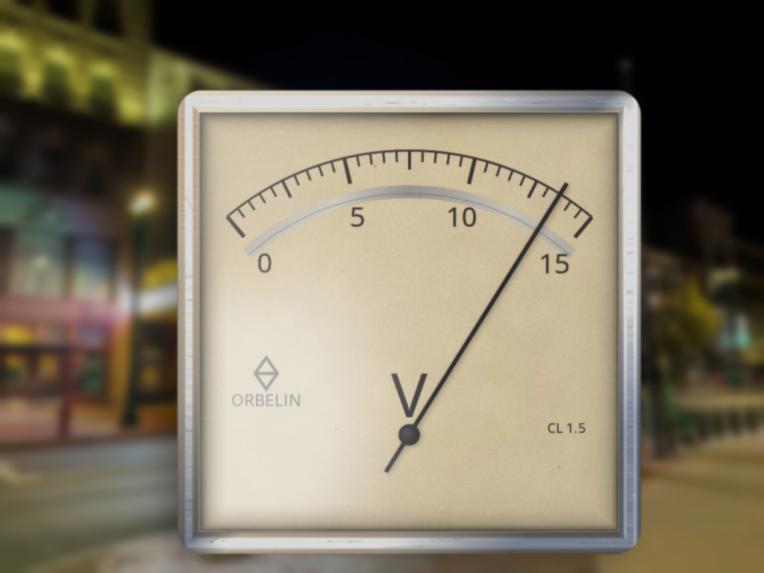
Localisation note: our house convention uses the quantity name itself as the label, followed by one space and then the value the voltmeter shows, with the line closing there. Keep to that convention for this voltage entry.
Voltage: 13.5 V
